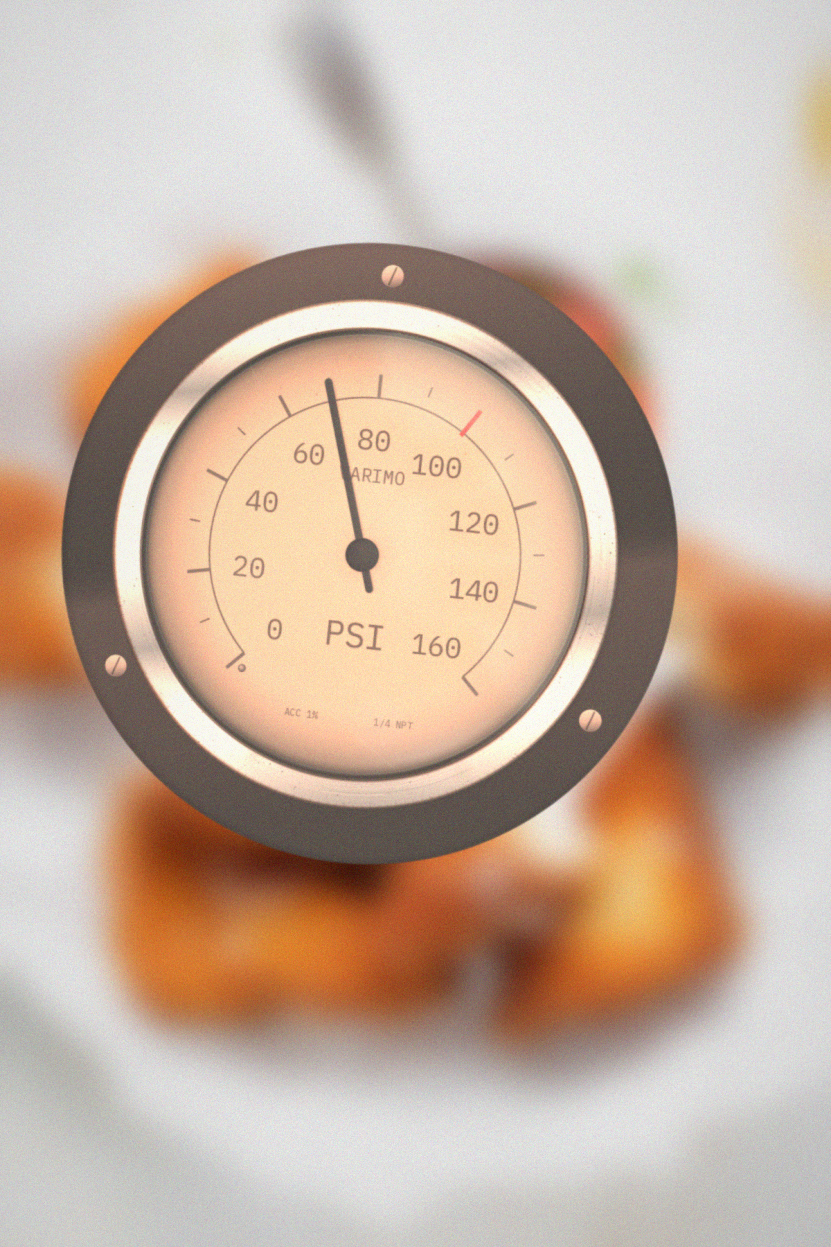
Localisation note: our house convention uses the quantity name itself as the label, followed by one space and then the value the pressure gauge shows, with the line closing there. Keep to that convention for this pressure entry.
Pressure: 70 psi
